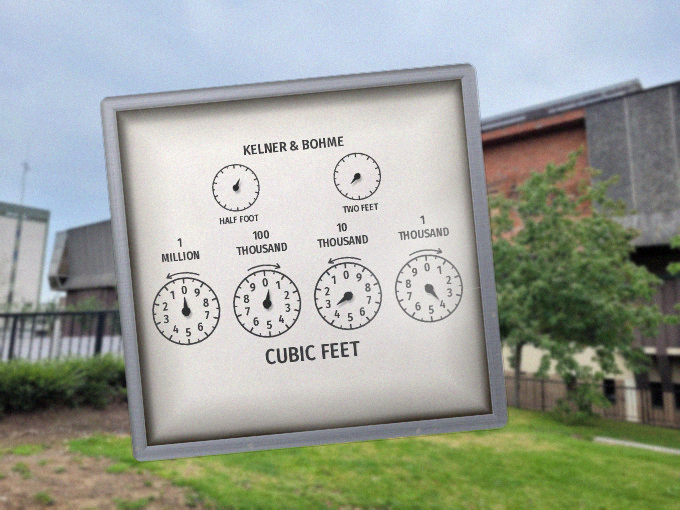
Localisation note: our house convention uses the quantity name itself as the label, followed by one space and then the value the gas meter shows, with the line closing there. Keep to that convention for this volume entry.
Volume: 3400 ft³
